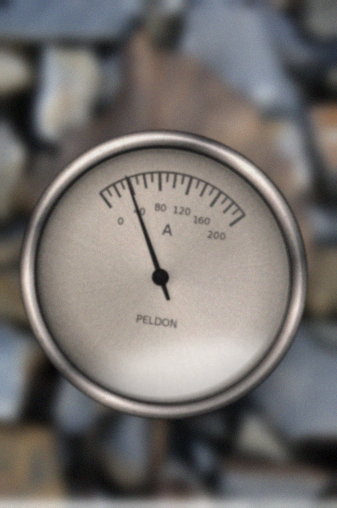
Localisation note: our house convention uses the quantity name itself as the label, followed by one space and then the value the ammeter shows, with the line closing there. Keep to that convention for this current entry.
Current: 40 A
